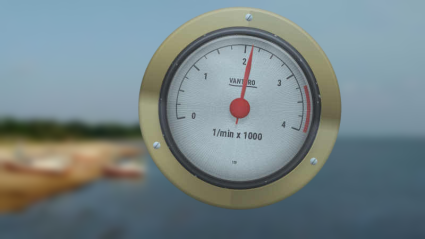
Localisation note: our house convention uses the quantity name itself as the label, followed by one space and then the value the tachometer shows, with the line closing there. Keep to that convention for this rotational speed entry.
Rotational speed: 2125 rpm
